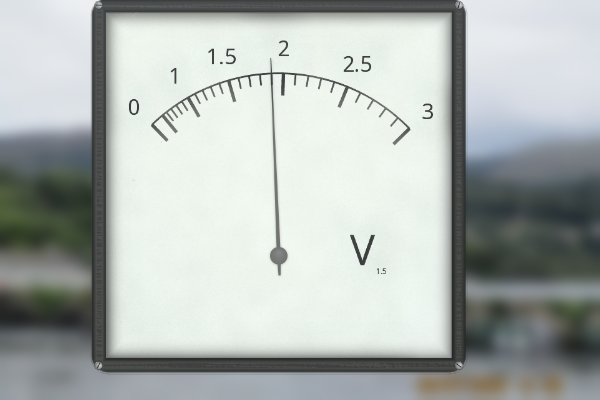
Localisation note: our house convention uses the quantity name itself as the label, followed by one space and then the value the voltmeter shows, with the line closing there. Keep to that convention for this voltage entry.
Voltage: 1.9 V
